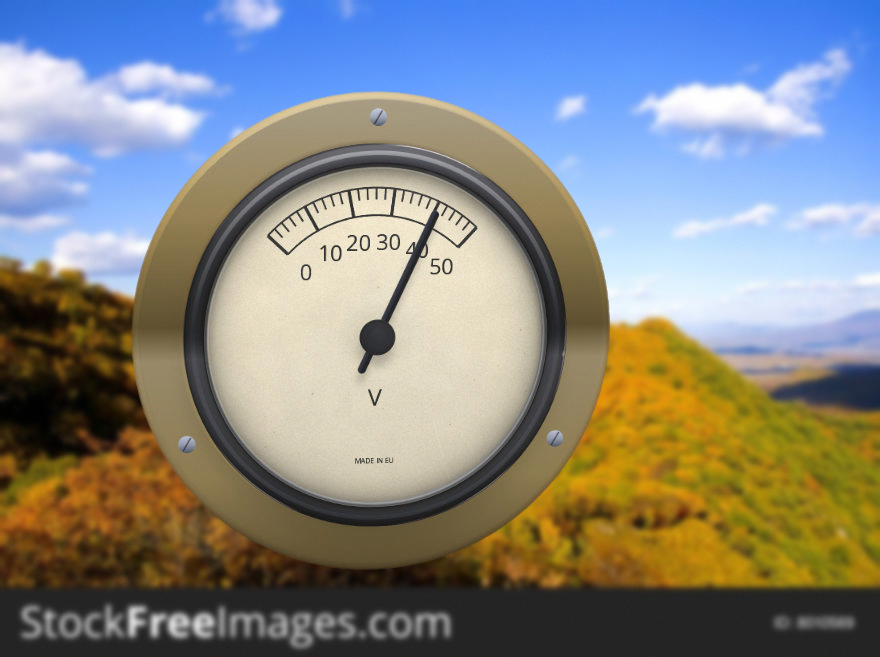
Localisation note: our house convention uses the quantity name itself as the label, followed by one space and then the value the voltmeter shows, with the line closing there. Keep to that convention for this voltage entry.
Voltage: 40 V
